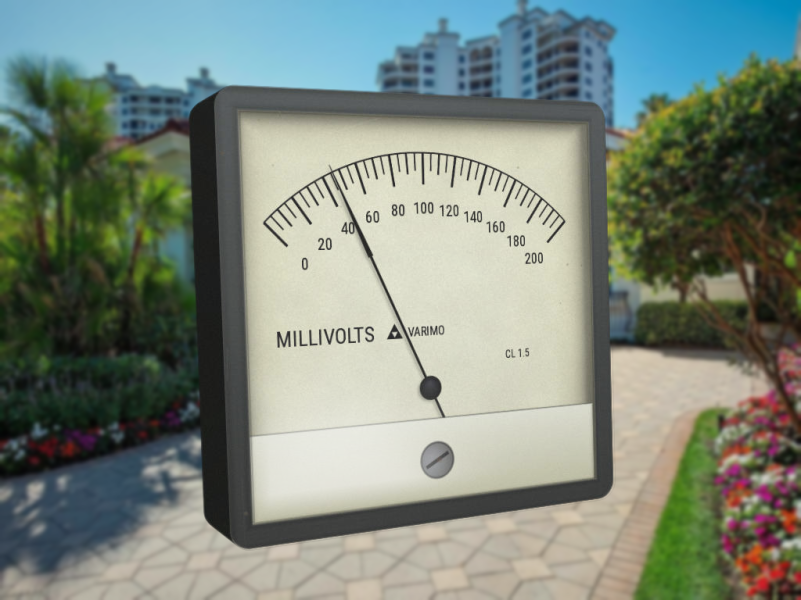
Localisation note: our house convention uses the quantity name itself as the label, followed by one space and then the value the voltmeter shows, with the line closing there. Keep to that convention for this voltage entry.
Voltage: 45 mV
